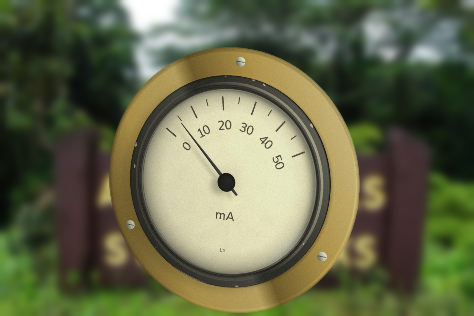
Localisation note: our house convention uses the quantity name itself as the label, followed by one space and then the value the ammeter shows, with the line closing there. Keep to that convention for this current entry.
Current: 5 mA
